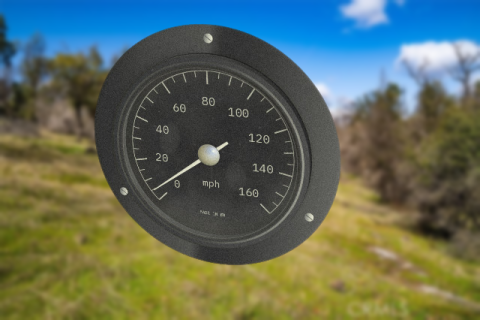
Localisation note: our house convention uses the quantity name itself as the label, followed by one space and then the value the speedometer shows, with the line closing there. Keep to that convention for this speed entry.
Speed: 5 mph
